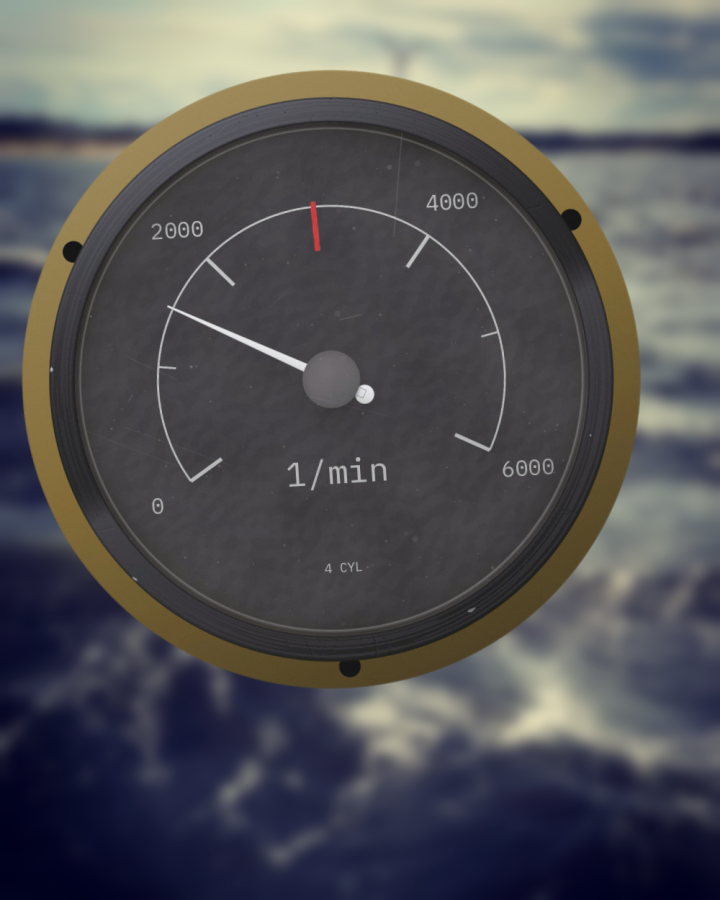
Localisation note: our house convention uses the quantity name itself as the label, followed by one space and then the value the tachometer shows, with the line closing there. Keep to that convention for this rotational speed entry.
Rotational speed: 1500 rpm
